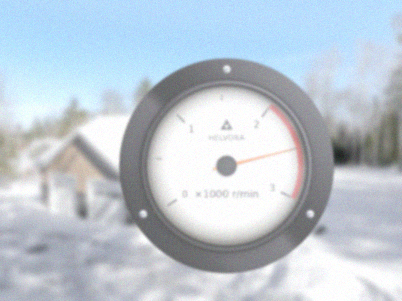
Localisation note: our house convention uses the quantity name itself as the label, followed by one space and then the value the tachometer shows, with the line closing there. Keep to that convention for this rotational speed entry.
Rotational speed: 2500 rpm
